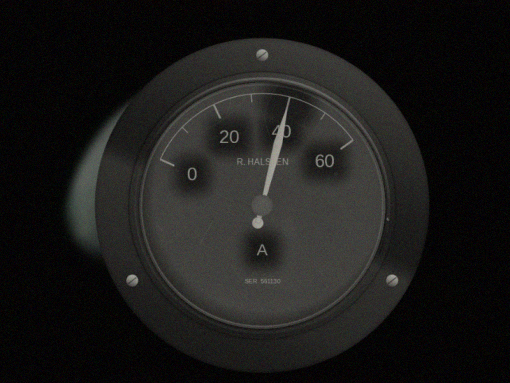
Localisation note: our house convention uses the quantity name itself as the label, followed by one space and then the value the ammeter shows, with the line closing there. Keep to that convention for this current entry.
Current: 40 A
